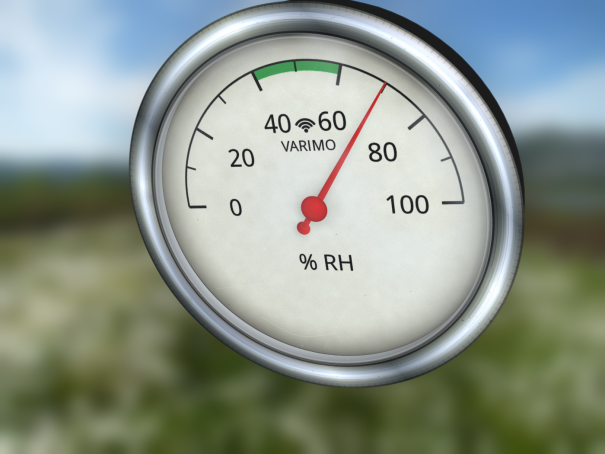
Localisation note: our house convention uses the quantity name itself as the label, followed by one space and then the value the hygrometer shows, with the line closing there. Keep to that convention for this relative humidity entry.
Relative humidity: 70 %
